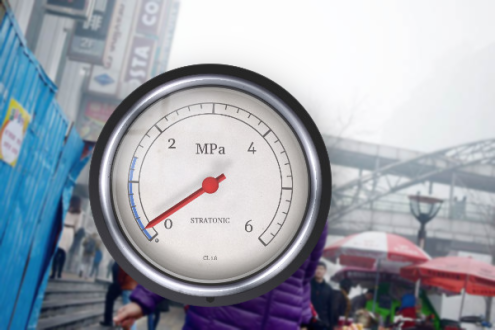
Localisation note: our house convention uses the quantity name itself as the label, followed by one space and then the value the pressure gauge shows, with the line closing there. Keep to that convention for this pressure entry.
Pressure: 0.2 MPa
